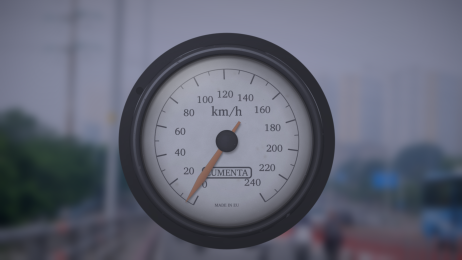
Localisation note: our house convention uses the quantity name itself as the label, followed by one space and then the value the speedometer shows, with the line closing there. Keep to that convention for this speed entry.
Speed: 5 km/h
